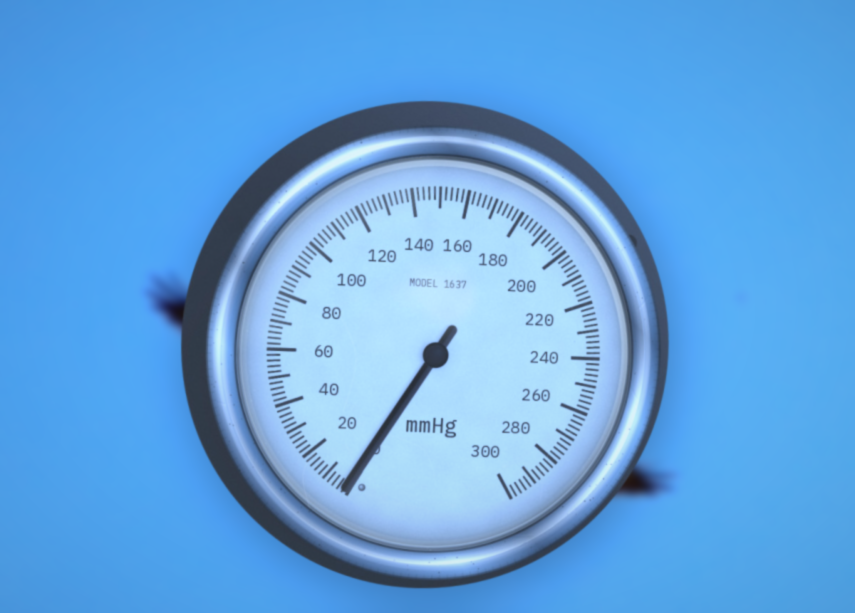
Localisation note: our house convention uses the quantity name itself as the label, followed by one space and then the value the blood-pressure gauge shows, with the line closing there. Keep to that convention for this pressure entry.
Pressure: 2 mmHg
